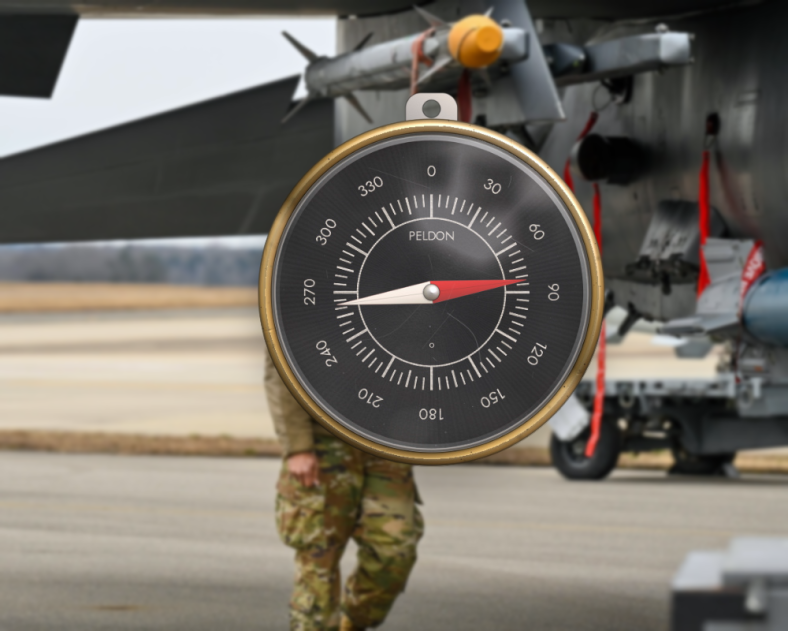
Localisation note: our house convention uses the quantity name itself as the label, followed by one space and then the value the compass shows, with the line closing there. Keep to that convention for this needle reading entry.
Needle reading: 82.5 °
